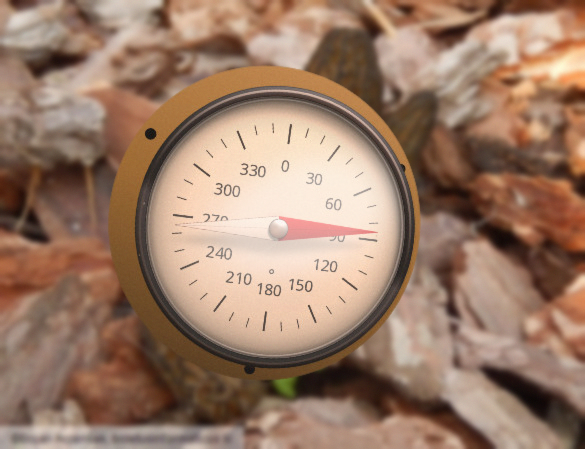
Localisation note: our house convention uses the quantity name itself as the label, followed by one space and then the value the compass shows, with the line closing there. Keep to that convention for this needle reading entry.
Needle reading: 85 °
